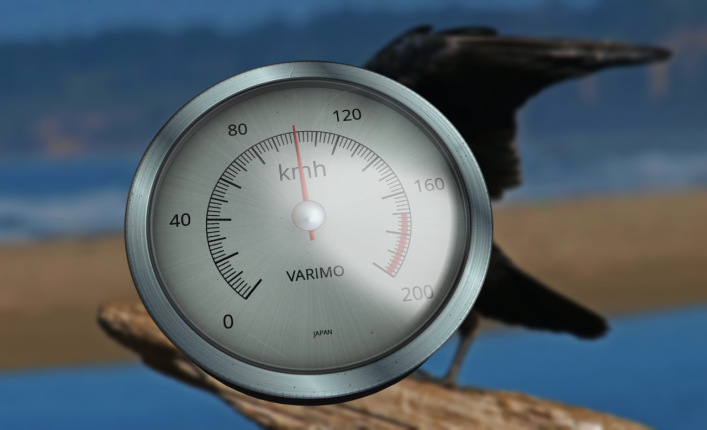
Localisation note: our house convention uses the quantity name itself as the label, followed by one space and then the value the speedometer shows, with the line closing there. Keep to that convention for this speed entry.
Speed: 100 km/h
